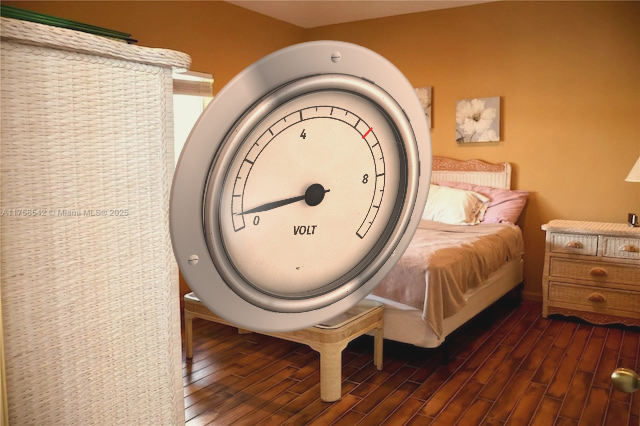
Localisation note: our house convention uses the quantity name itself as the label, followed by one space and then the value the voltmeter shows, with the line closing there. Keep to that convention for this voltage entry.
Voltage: 0.5 V
